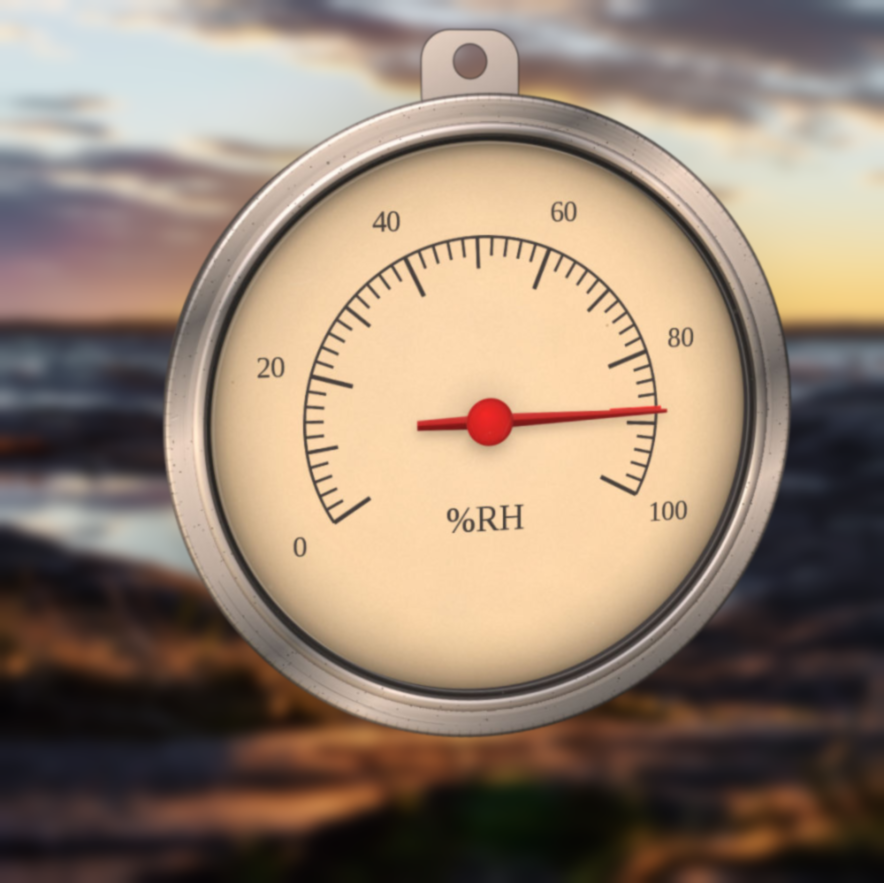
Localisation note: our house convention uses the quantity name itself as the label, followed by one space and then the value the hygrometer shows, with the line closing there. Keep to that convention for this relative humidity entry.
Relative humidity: 88 %
